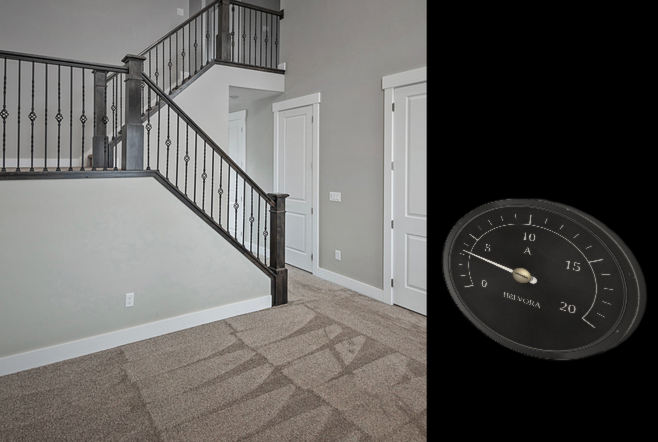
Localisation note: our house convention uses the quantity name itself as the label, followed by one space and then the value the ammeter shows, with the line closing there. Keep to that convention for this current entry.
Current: 3.5 A
